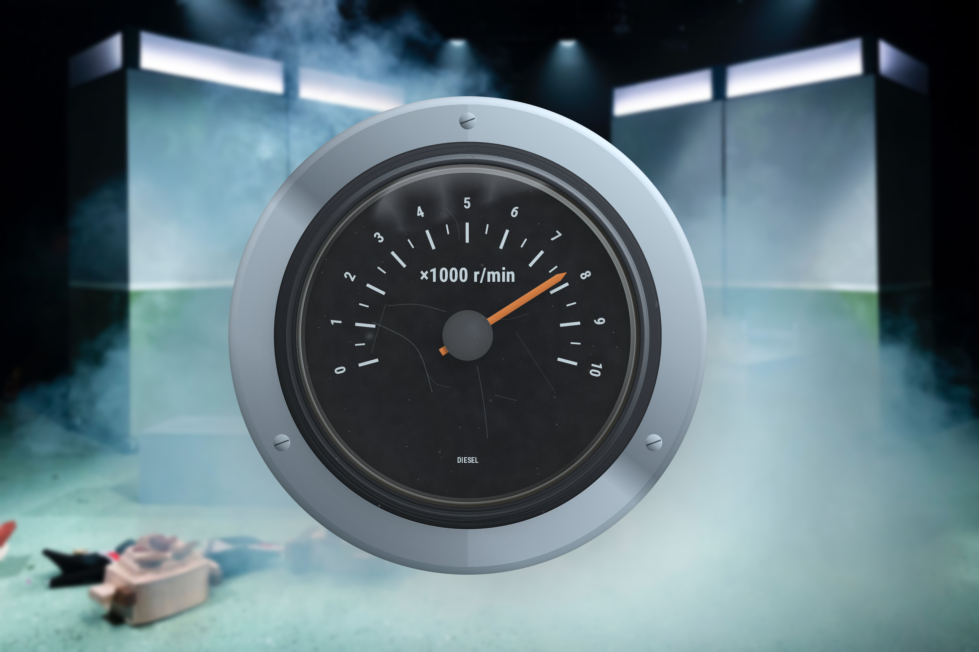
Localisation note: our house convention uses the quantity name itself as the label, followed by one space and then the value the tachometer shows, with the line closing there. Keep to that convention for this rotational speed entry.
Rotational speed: 7750 rpm
